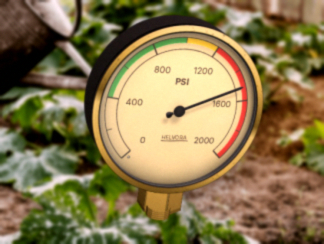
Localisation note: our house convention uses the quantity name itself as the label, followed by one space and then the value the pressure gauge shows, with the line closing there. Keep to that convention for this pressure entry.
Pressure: 1500 psi
